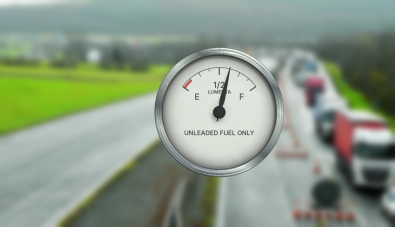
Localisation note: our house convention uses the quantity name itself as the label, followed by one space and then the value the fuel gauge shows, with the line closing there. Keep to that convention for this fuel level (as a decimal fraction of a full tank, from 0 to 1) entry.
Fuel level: 0.625
